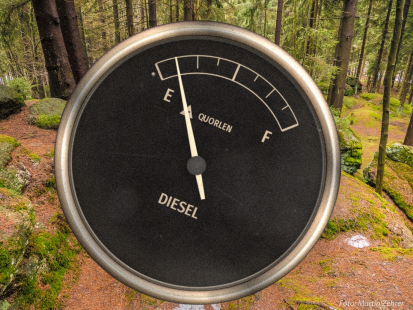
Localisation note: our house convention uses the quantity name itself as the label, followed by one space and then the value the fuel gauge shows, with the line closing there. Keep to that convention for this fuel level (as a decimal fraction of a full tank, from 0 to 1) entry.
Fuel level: 0.125
